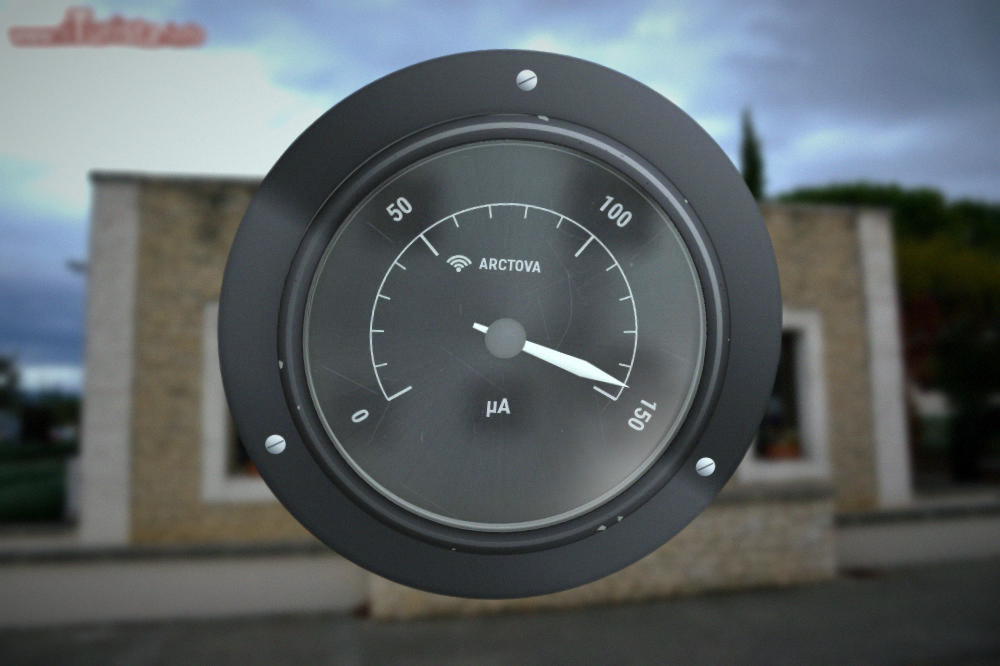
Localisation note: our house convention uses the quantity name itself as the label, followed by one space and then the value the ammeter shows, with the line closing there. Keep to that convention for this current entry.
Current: 145 µA
